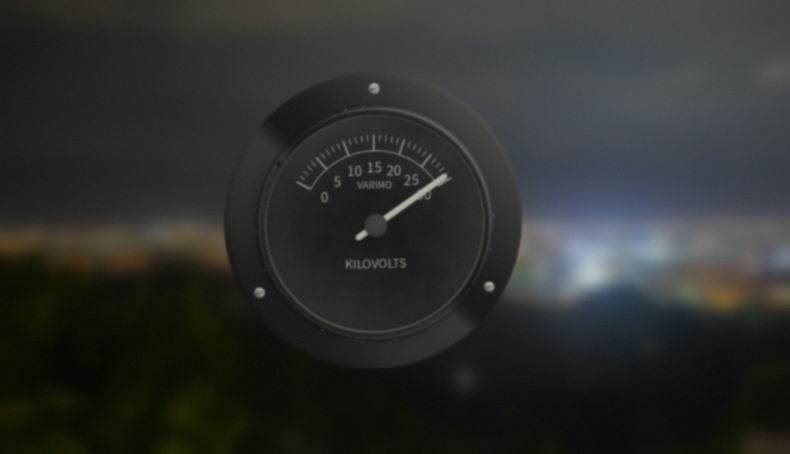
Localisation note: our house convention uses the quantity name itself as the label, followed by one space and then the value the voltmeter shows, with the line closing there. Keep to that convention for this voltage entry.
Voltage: 29 kV
